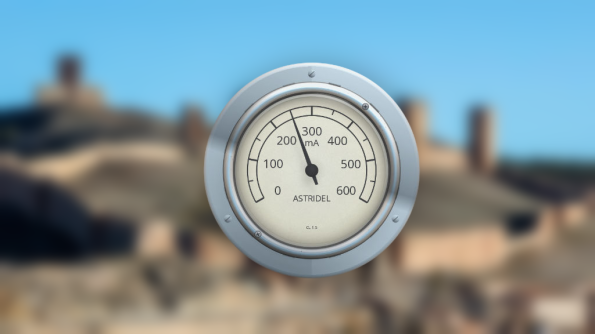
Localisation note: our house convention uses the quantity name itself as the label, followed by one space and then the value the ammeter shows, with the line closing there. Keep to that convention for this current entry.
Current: 250 mA
